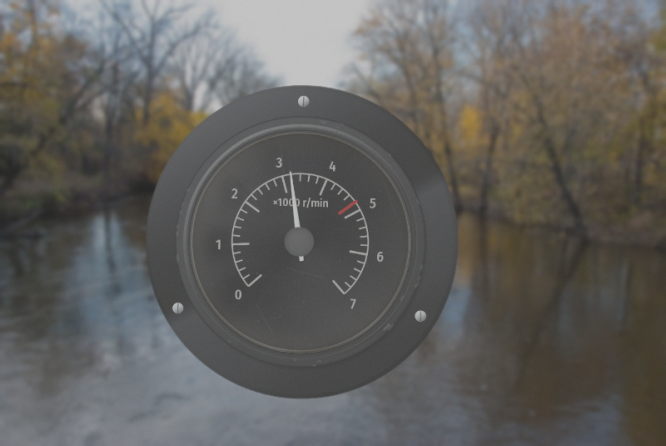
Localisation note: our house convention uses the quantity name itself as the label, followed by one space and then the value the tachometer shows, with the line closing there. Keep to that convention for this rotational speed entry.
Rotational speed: 3200 rpm
